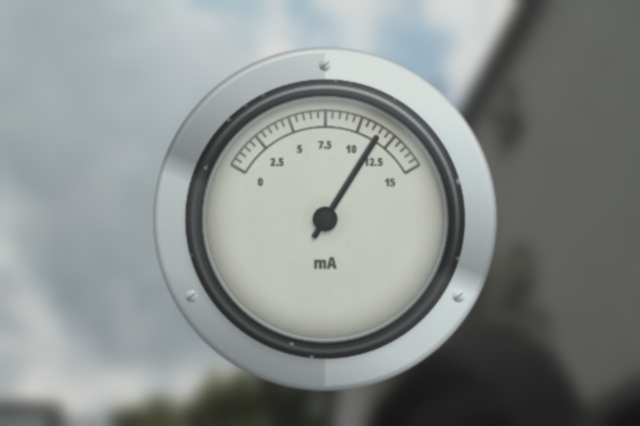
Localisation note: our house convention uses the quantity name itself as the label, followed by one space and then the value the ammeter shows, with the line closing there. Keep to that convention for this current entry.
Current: 11.5 mA
